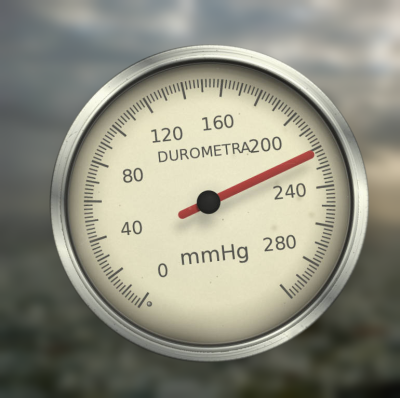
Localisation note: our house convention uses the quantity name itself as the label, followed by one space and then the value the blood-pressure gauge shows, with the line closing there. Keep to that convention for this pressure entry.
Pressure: 222 mmHg
